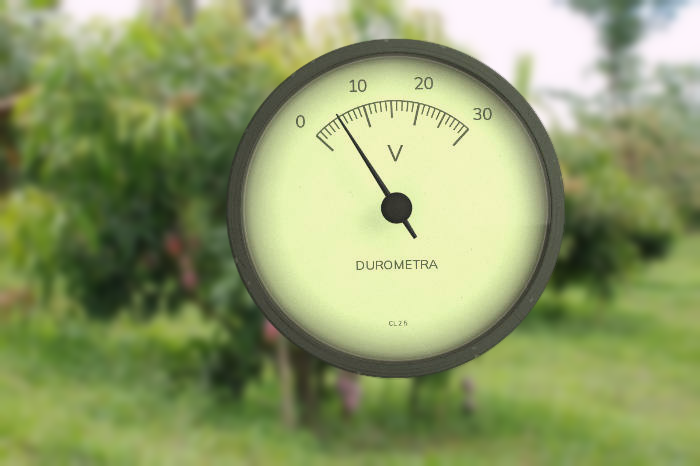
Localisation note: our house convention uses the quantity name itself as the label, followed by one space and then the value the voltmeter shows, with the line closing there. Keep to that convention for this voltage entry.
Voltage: 5 V
